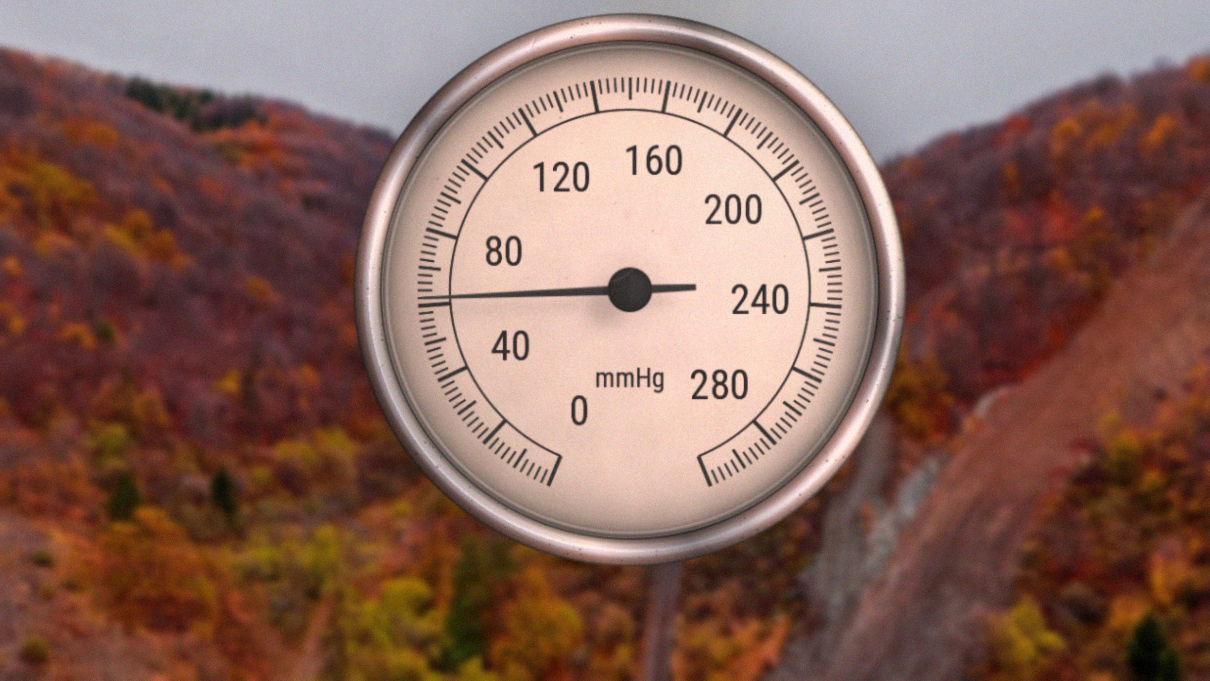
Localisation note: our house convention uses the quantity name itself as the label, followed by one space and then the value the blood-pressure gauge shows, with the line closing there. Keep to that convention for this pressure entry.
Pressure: 62 mmHg
